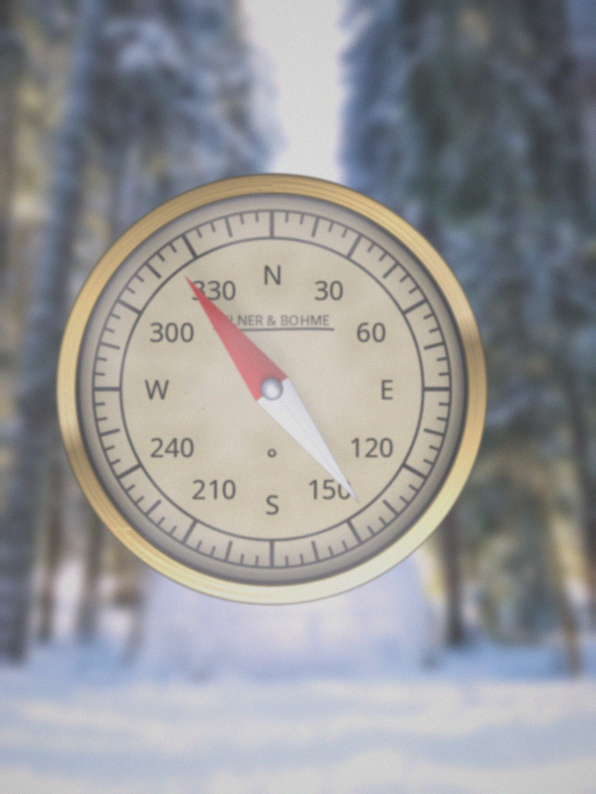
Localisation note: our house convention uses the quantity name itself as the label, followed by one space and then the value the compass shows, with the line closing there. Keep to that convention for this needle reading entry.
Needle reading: 322.5 °
